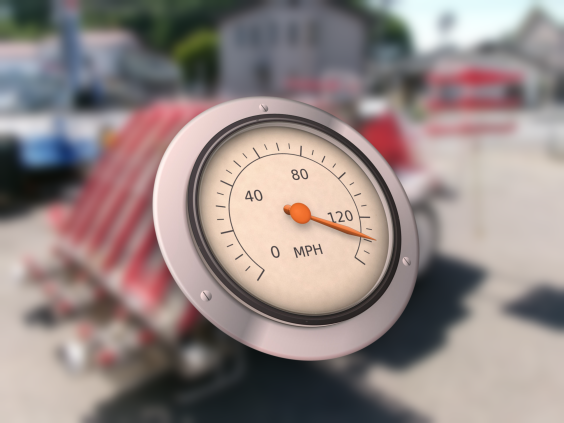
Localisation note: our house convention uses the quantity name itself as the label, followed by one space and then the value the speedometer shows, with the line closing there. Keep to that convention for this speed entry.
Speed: 130 mph
